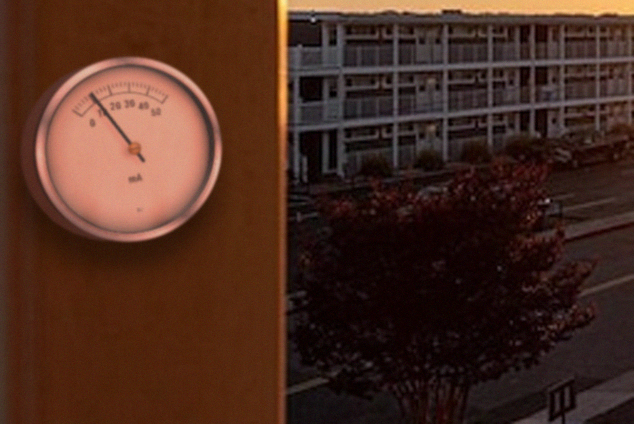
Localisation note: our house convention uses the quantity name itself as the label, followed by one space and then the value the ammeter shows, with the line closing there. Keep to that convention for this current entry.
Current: 10 mA
